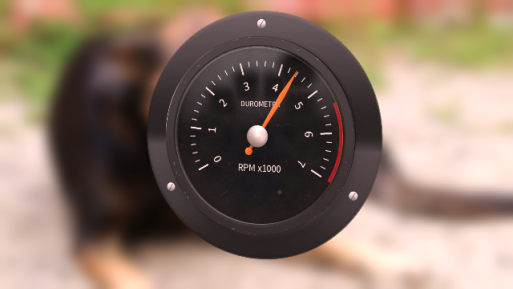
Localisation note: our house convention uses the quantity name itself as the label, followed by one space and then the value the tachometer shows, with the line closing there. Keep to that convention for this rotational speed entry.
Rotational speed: 4400 rpm
